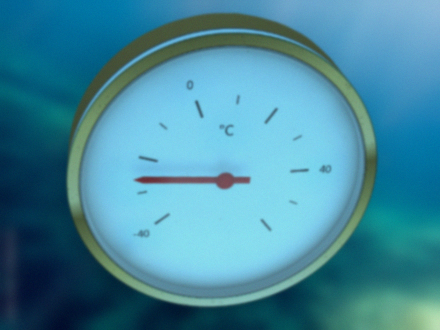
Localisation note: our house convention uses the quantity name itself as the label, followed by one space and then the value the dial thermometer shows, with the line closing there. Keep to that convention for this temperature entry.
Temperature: -25 °C
